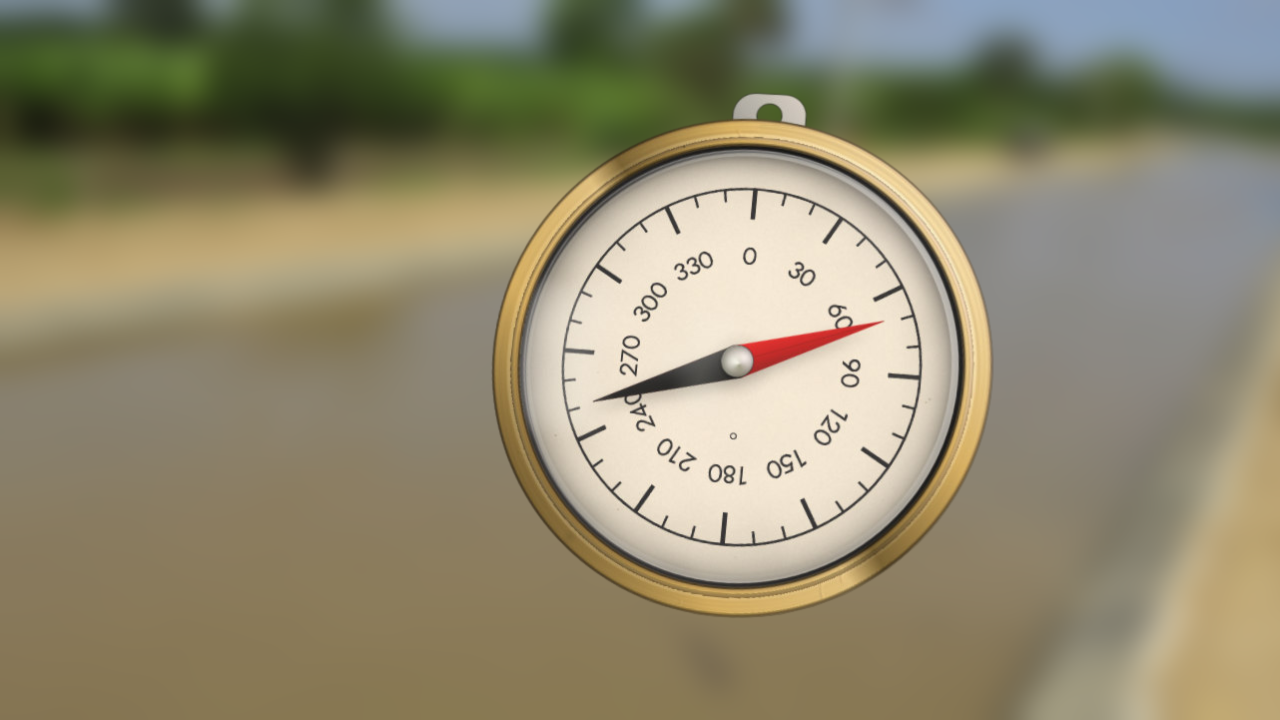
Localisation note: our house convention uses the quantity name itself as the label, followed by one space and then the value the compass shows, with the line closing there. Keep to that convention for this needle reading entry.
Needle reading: 70 °
